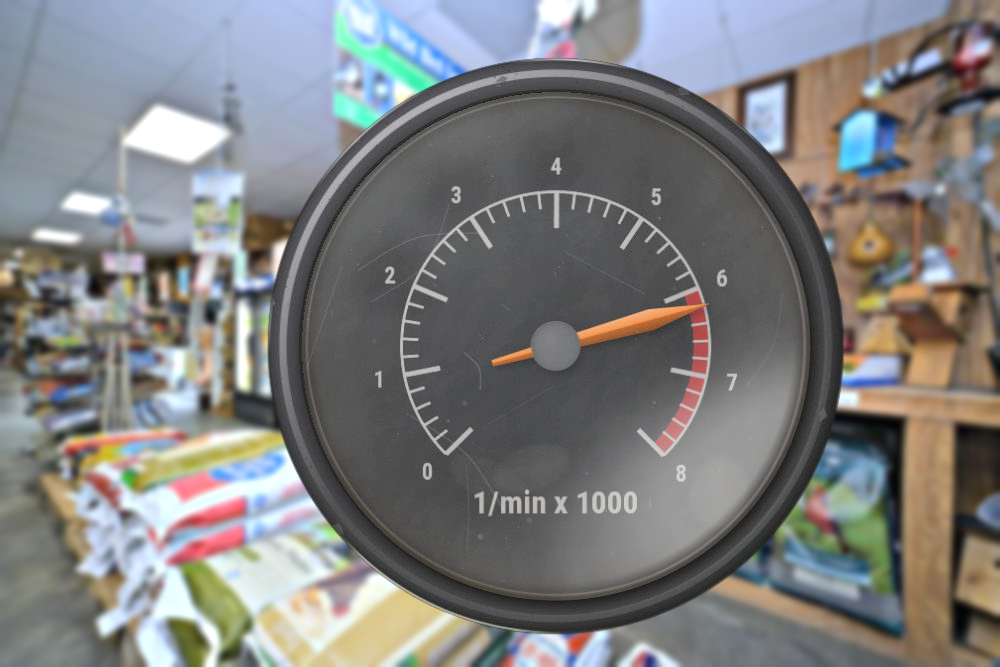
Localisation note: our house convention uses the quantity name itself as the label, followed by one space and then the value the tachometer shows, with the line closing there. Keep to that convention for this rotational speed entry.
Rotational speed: 6200 rpm
